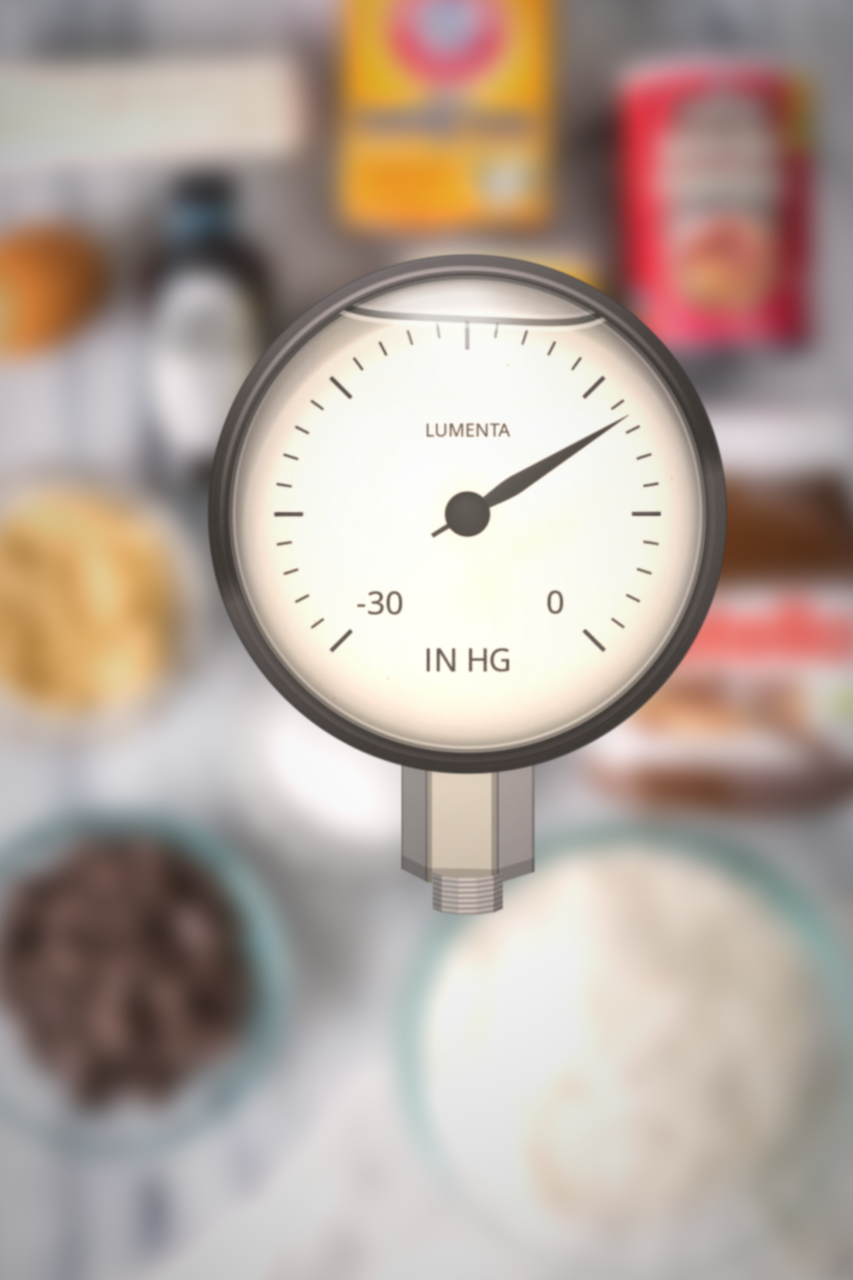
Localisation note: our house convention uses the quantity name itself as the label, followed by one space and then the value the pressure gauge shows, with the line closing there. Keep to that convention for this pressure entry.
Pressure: -8.5 inHg
